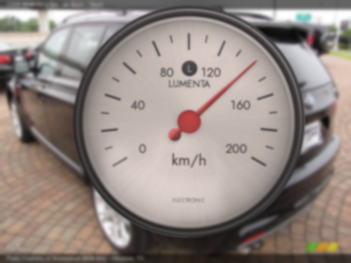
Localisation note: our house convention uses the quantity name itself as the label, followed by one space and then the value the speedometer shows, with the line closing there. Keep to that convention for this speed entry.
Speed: 140 km/h
